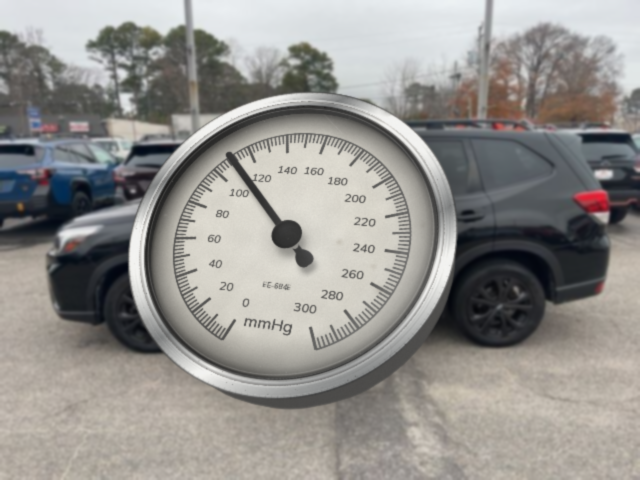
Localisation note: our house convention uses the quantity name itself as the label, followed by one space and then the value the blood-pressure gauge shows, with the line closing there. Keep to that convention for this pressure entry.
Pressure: 110 mmHg
